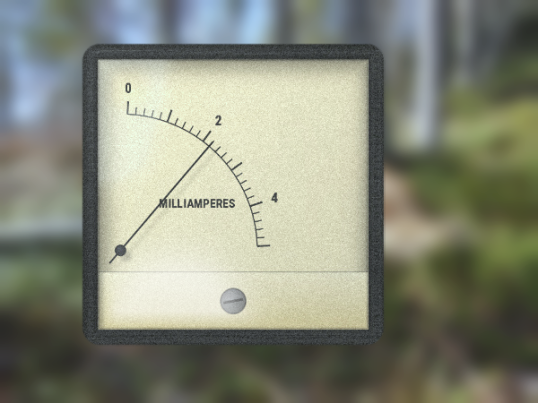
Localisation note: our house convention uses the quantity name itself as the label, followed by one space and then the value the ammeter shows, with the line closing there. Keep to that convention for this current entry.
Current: 2.2 mA
